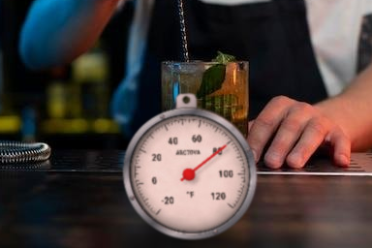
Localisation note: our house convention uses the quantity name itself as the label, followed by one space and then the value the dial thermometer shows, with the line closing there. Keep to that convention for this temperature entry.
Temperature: 80 °F
